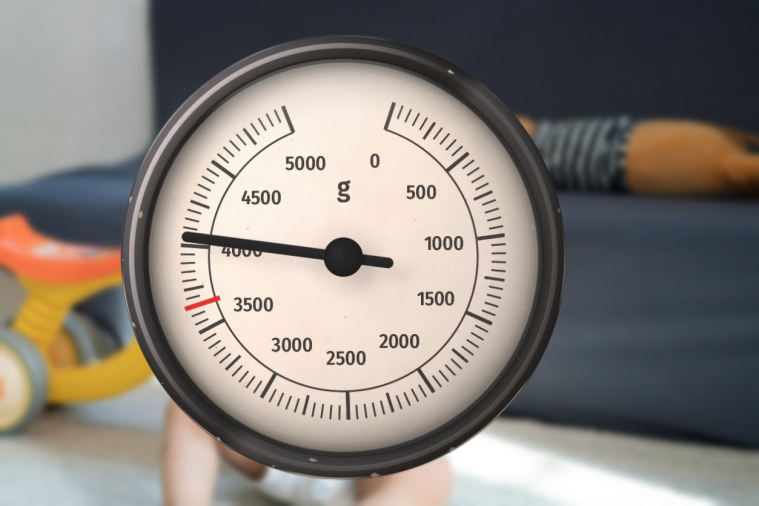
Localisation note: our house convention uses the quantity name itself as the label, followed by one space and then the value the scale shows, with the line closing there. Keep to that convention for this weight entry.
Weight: 4050 g
